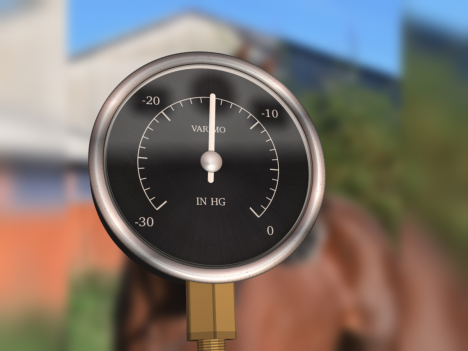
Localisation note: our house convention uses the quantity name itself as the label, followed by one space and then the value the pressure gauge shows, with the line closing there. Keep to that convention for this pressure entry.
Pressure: -15 inHg
